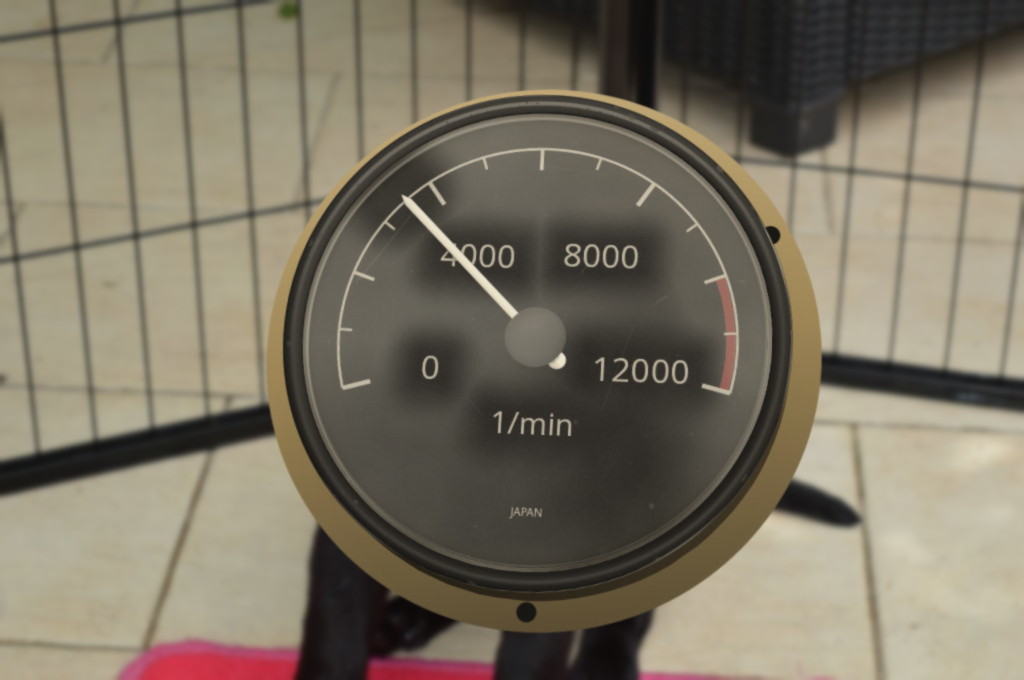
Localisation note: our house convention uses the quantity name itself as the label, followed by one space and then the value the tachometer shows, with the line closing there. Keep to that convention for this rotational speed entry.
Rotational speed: 3500 rpm
